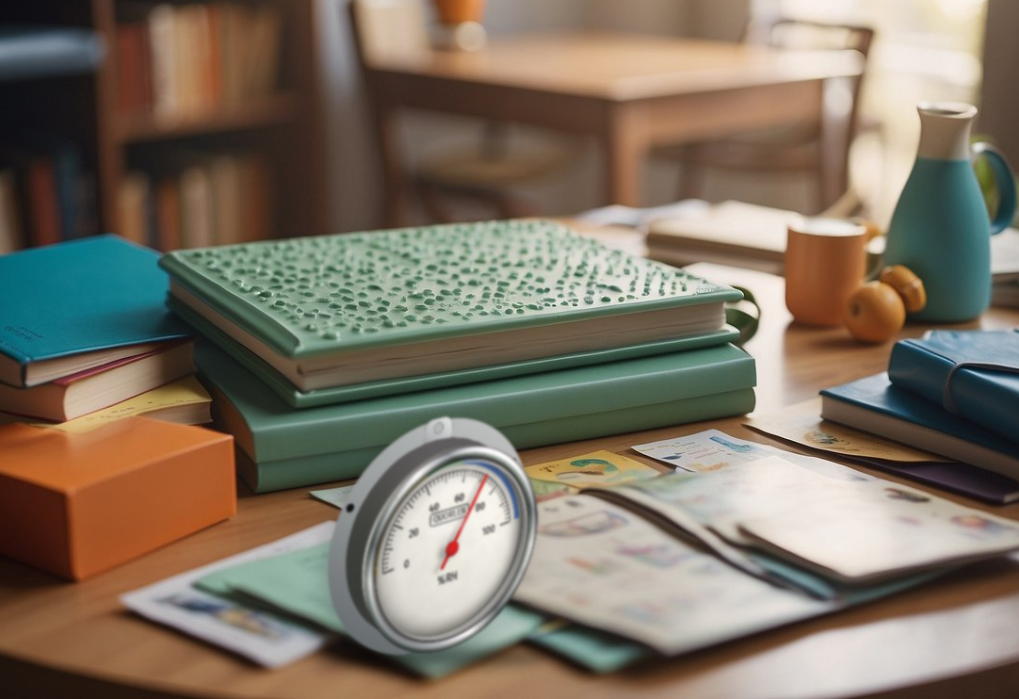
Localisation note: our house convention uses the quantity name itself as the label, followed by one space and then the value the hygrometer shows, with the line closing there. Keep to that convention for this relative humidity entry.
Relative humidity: 70 %
